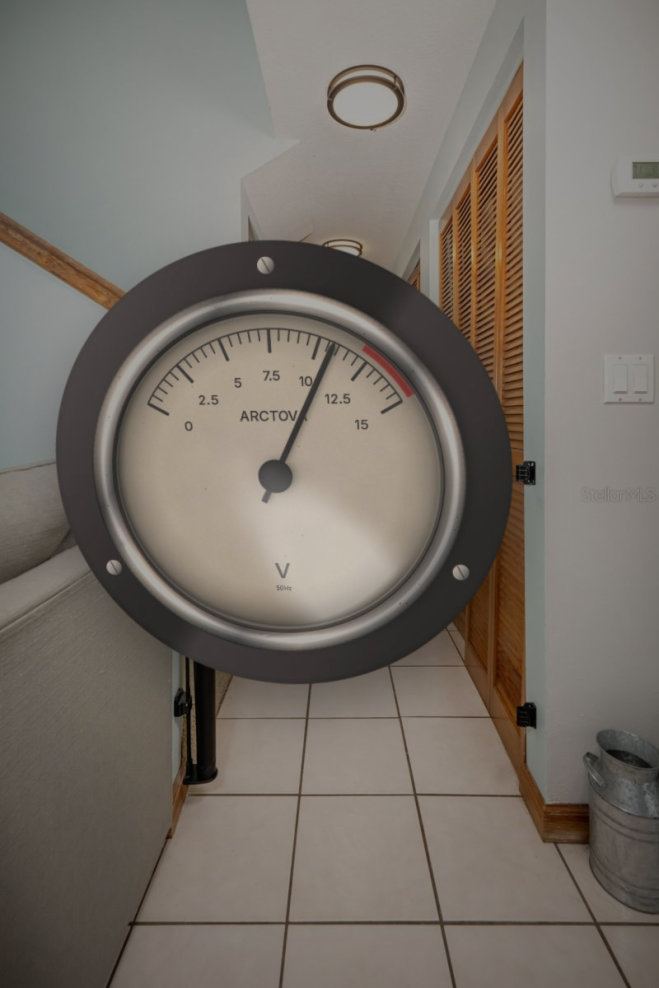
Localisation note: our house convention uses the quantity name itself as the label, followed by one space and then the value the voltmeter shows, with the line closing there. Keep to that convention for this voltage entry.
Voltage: 10.75 V
